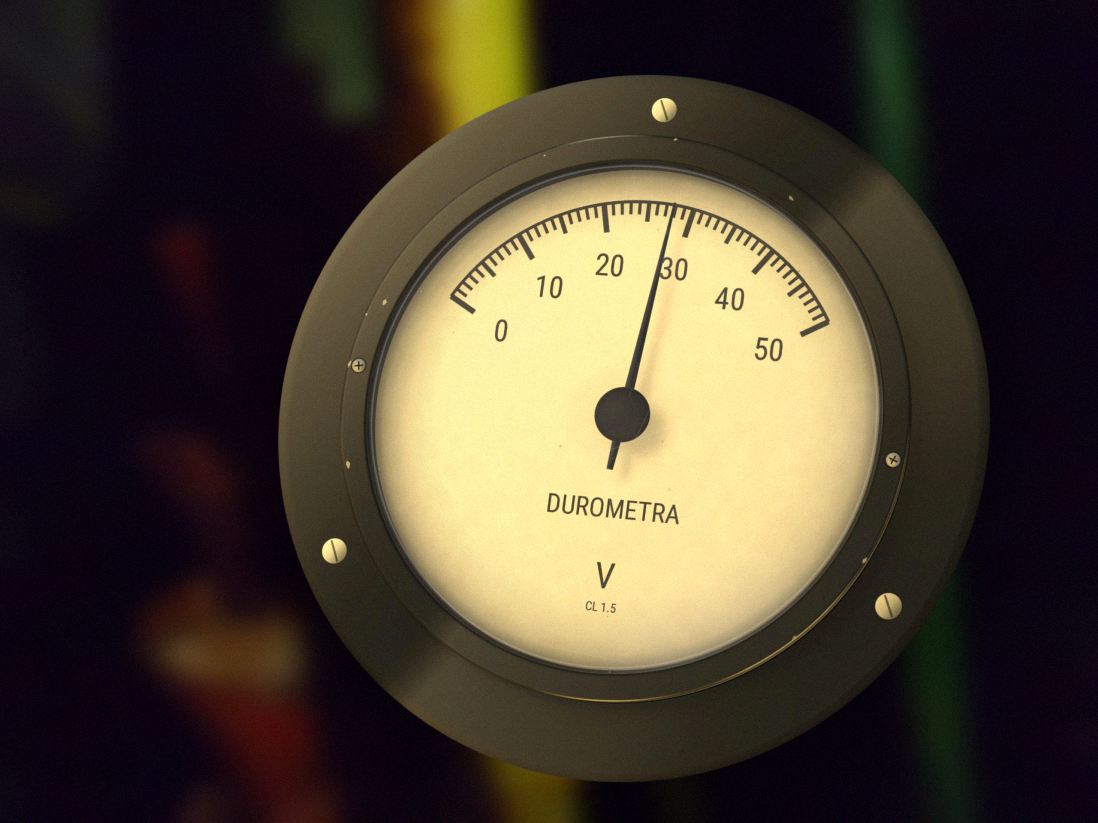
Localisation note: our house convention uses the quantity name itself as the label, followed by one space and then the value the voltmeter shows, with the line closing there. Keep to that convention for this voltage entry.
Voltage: 28 V
